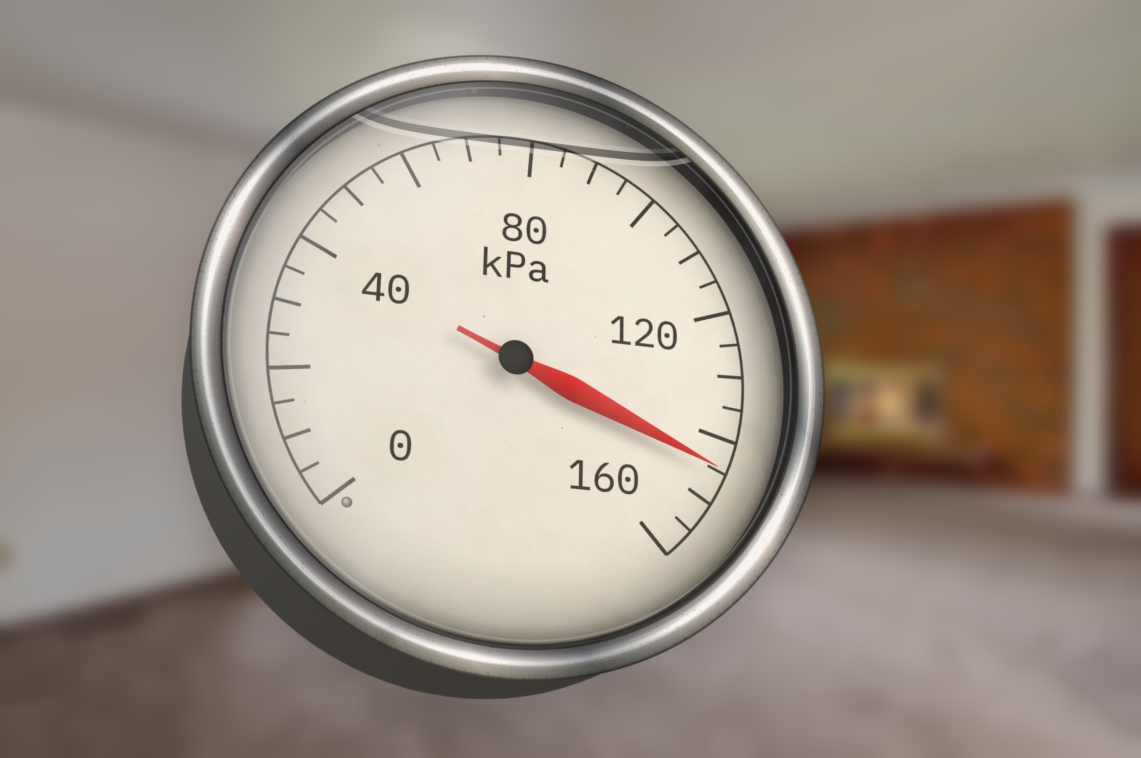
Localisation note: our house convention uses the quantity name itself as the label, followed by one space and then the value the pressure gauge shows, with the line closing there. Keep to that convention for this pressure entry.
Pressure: 145 kPa
